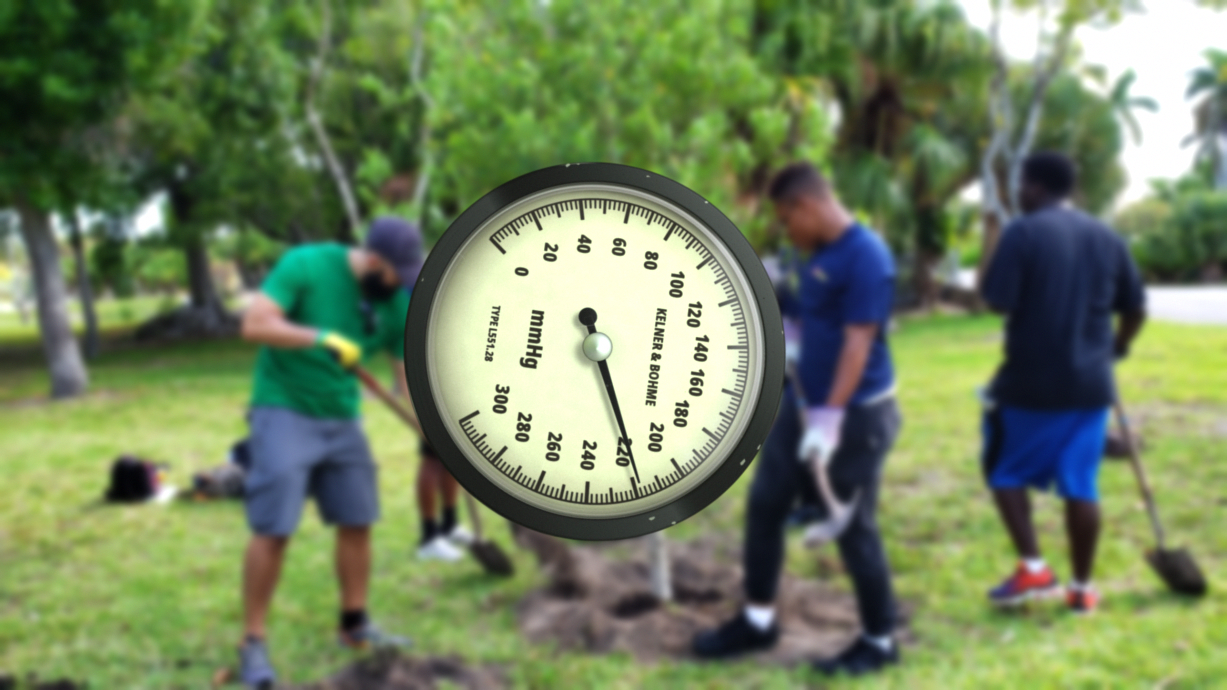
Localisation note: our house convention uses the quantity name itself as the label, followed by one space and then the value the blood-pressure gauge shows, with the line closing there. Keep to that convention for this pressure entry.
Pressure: 218 mmHg
